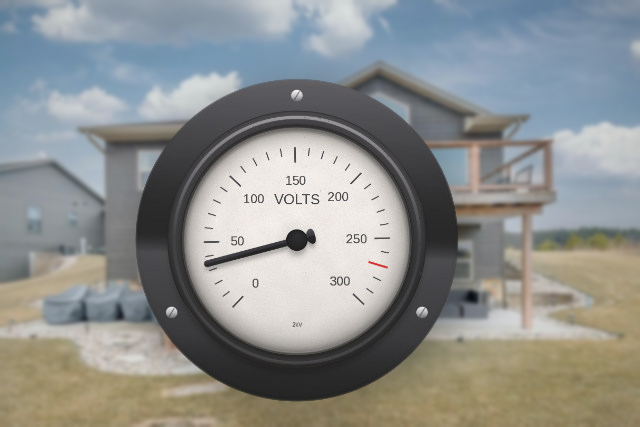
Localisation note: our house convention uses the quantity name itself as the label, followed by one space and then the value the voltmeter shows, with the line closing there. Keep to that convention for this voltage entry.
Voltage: 35 V
